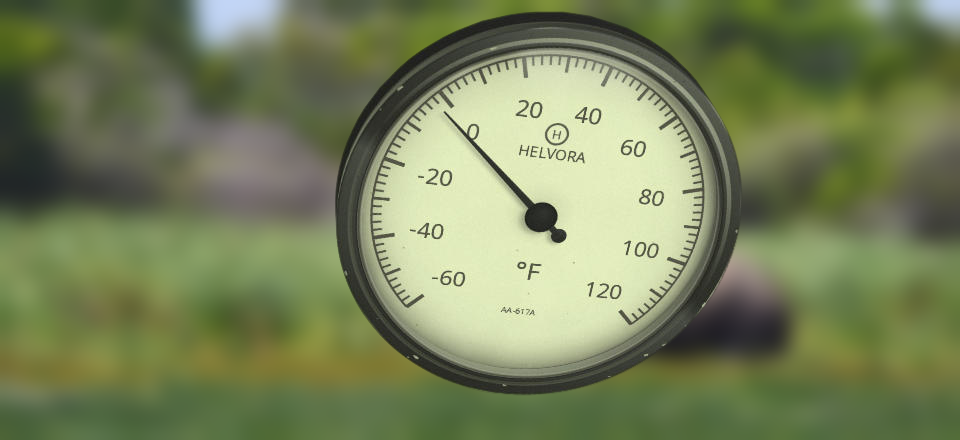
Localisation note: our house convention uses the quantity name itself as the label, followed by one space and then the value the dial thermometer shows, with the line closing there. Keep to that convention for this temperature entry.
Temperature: -2 °F
